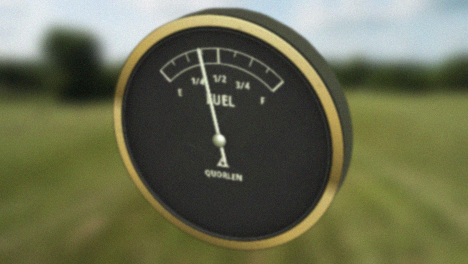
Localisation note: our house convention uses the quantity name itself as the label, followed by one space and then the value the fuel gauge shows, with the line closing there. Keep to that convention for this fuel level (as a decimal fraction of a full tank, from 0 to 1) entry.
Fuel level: 0.375
